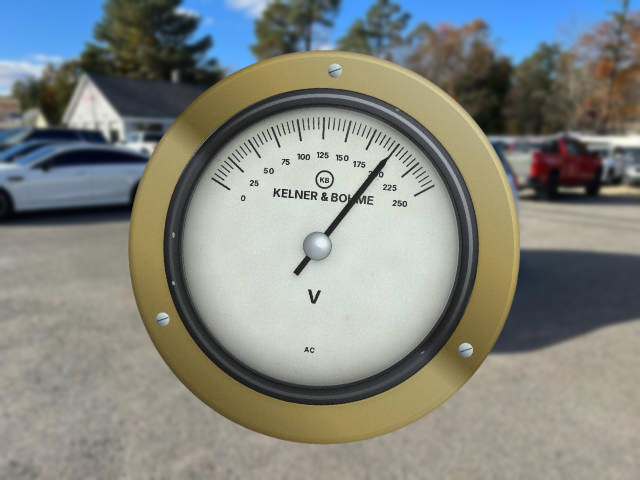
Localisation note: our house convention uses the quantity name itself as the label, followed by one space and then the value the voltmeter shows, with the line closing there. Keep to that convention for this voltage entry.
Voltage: 200 V
